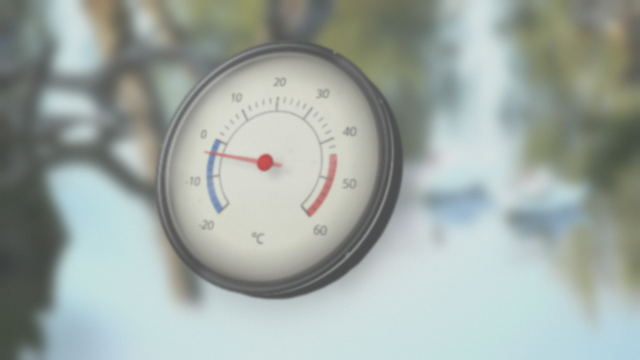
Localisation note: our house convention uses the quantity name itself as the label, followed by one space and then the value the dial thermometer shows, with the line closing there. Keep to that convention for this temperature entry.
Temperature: -4 °C
